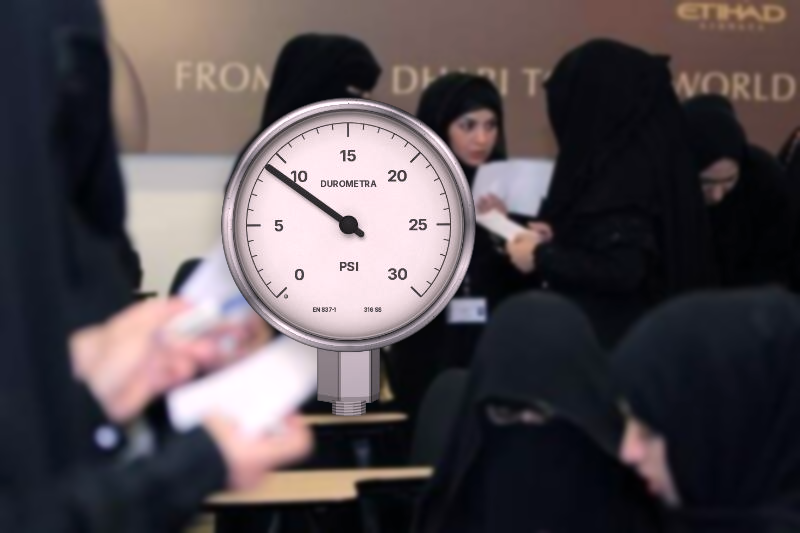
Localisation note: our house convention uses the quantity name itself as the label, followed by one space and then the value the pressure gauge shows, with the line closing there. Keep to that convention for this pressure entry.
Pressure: 9 psi
